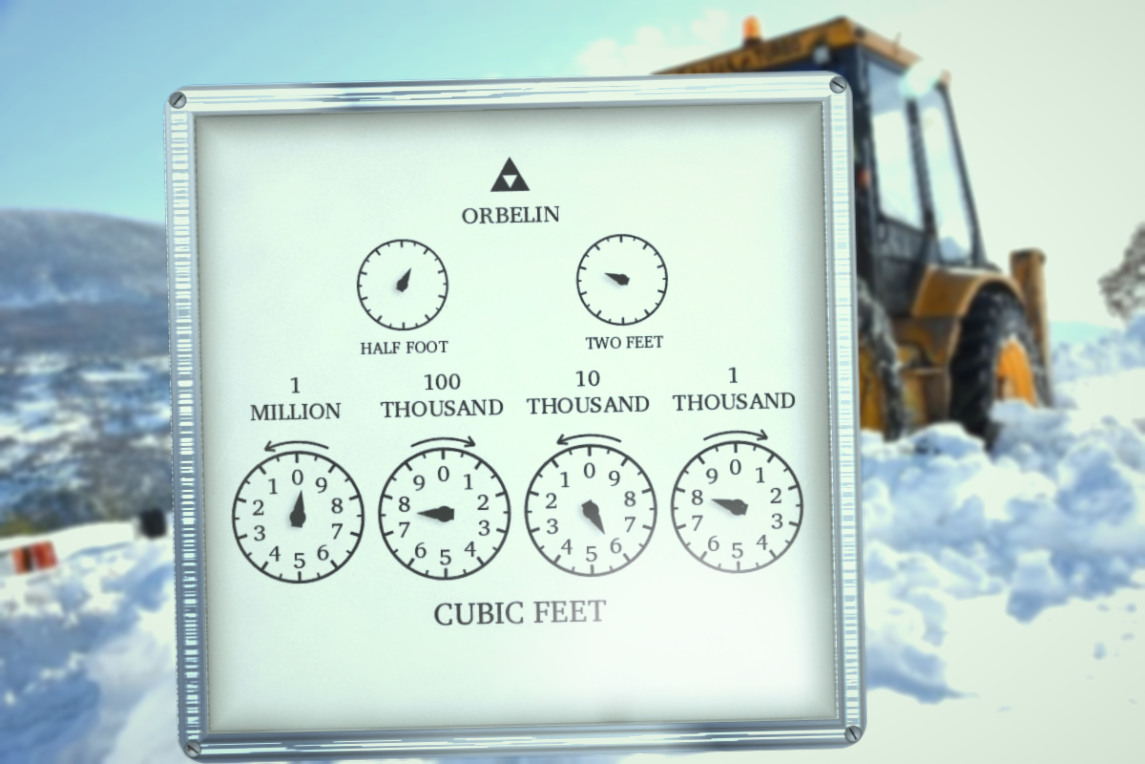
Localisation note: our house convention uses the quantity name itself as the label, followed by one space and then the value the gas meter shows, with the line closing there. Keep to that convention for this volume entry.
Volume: 975800 ft³
